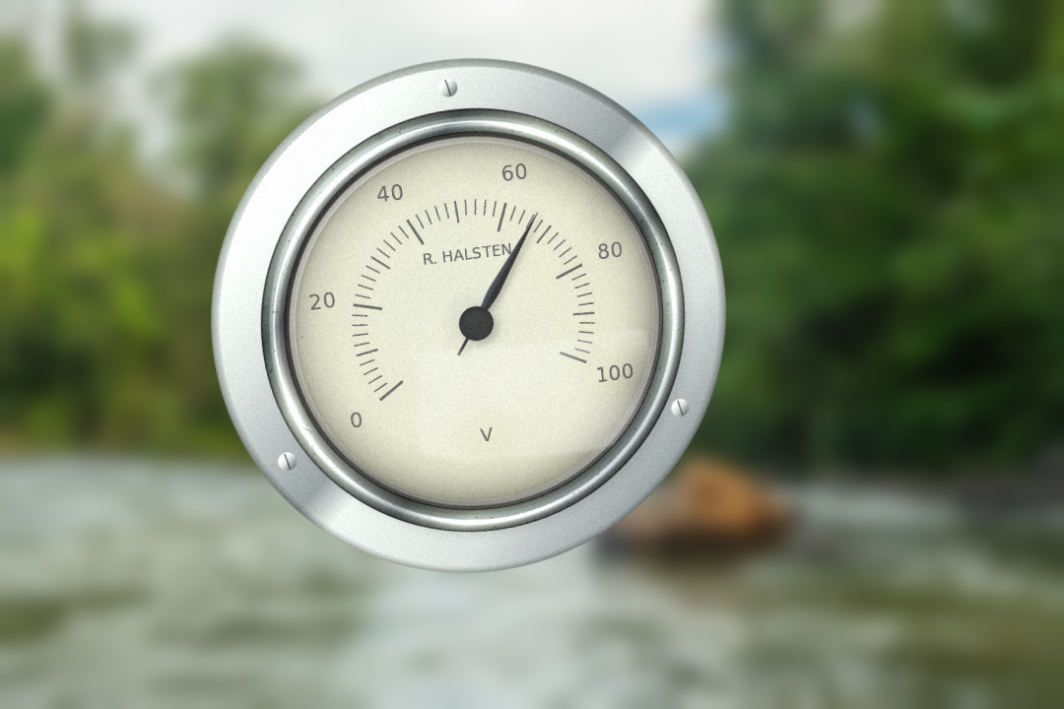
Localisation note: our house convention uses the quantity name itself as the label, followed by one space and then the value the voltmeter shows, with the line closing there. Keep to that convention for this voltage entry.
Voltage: 66 V
